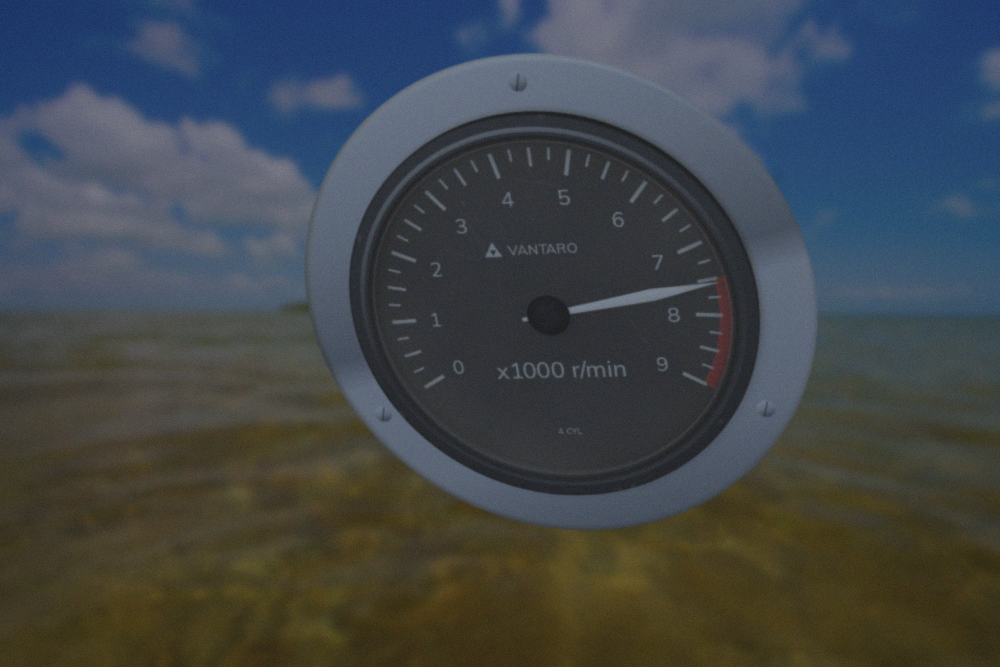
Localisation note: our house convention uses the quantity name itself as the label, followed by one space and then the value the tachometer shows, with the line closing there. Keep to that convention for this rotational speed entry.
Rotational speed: 7500 rpm
